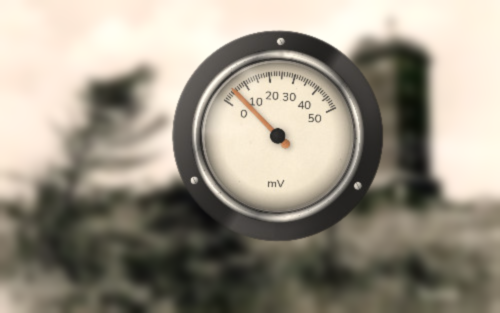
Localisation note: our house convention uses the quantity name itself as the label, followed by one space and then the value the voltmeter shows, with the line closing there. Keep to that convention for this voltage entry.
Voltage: 5 mV
